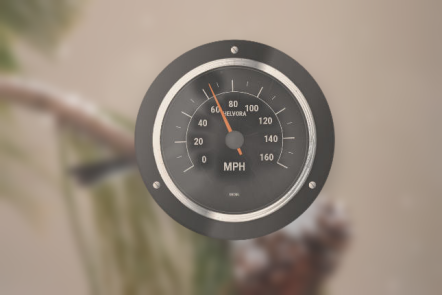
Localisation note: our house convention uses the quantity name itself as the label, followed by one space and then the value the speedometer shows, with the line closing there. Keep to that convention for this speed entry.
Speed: 65 mph
